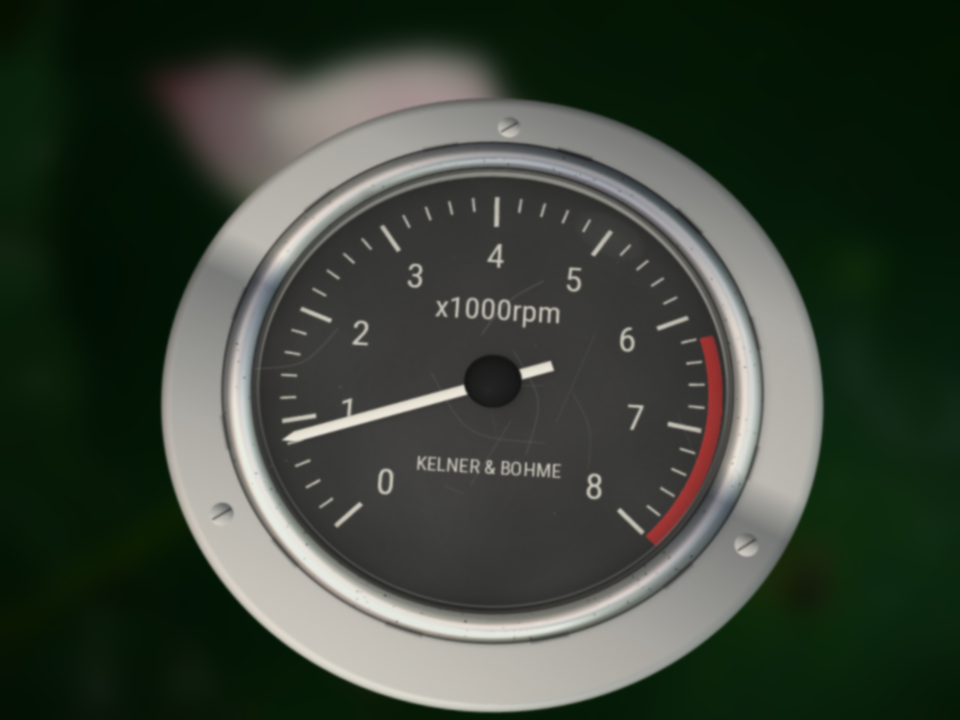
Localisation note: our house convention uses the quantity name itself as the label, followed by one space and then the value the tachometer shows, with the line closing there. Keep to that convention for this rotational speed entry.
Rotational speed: 800 rpm
